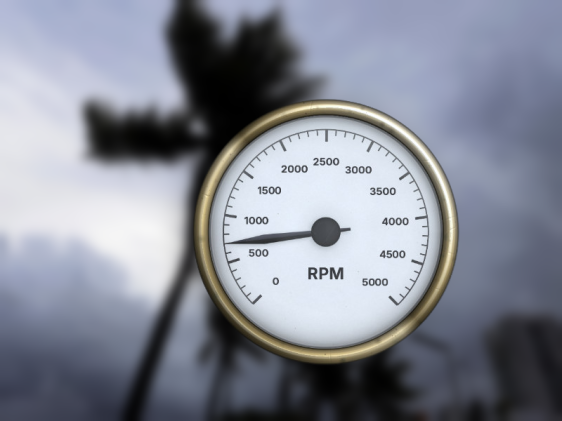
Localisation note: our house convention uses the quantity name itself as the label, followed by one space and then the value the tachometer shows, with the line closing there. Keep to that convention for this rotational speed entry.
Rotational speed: 700 rpm
